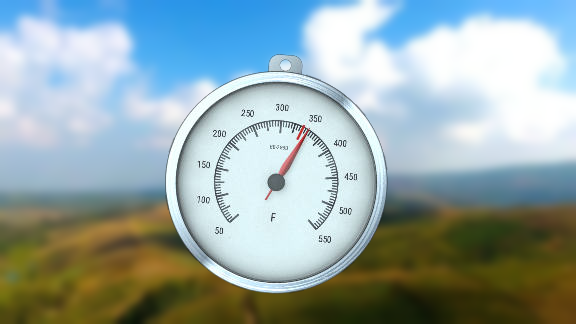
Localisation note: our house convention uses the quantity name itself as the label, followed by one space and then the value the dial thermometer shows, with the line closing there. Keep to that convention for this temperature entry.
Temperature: 350 °F
